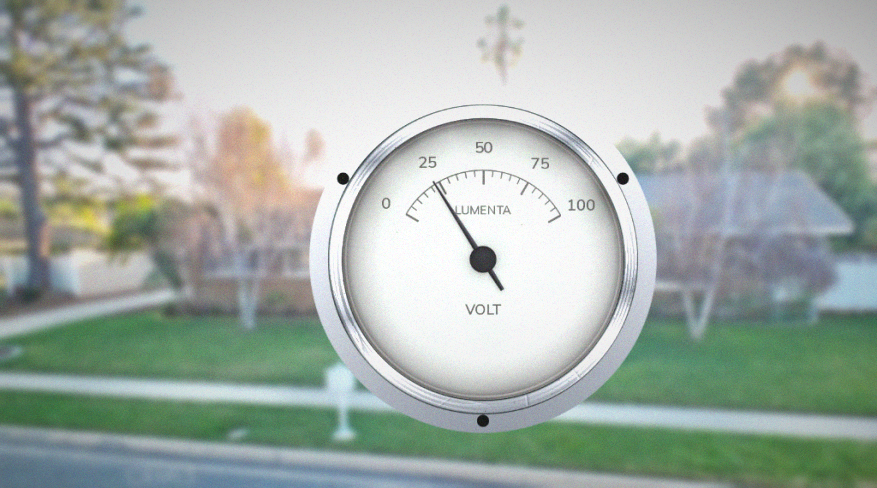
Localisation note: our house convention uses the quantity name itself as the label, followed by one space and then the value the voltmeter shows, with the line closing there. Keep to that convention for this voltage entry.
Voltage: 22.5 V
